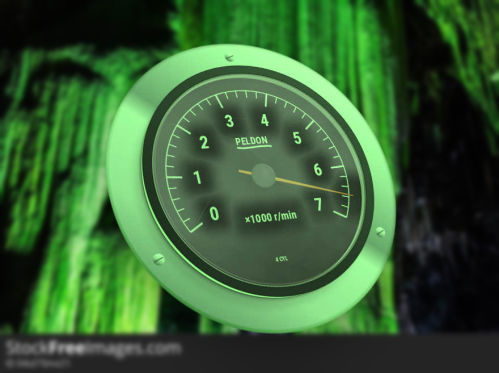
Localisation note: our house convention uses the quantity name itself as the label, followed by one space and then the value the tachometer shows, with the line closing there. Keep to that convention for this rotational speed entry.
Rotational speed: 6600 rpm
